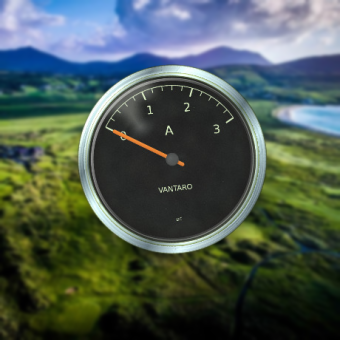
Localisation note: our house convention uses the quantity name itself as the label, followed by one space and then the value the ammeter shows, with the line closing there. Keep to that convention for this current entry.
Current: 0 A
